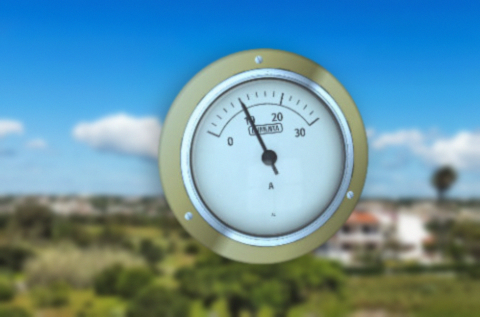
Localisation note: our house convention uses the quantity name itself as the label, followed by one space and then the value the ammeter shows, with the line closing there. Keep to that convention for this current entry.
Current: 10 A
